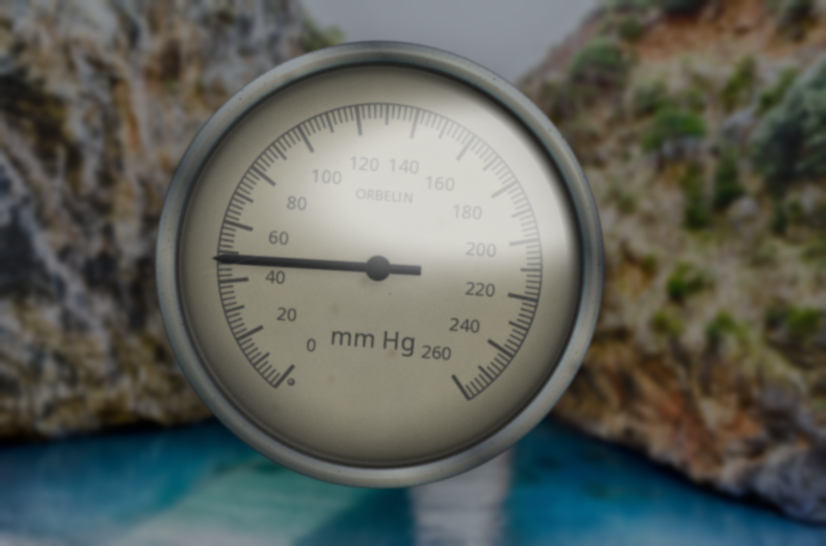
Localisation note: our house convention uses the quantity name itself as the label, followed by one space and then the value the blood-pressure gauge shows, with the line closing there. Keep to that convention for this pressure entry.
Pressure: 48 mmHg
